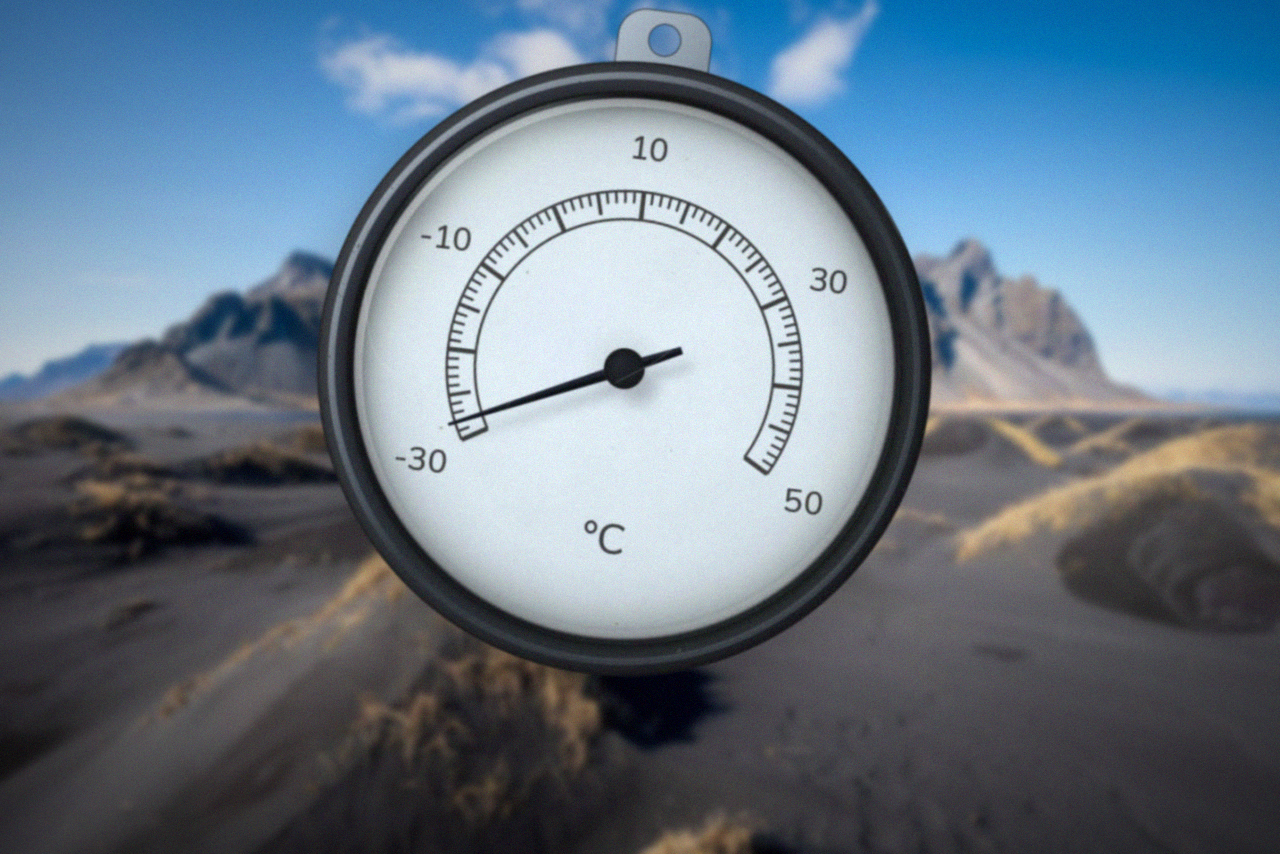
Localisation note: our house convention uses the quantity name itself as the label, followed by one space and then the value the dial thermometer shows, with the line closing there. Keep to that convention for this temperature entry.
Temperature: -28 °C
